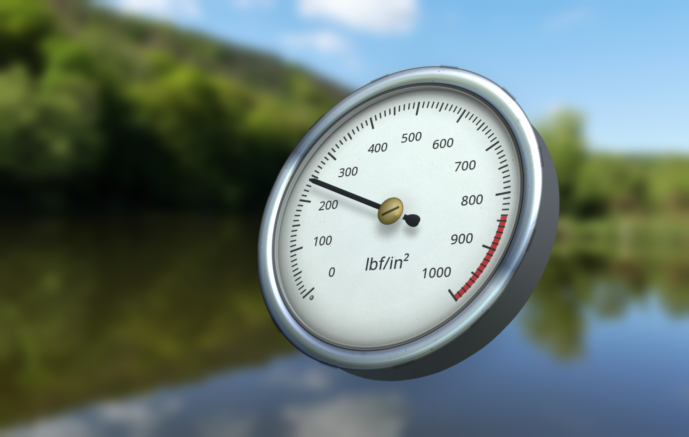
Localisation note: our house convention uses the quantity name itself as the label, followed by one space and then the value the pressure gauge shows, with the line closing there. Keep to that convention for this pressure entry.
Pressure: 240 psi
